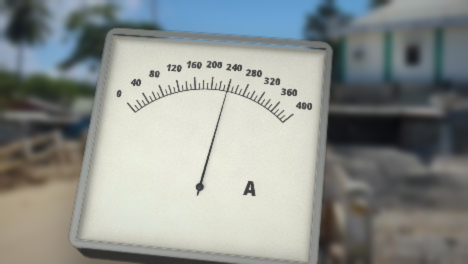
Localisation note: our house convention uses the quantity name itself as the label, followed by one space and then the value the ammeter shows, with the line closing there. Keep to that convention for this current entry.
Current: 240 A
